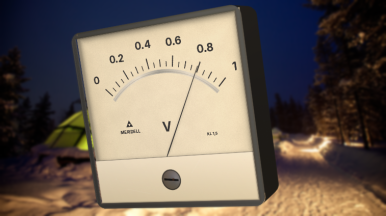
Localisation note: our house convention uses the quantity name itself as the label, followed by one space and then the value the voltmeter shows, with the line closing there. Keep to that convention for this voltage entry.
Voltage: 0.8 V
